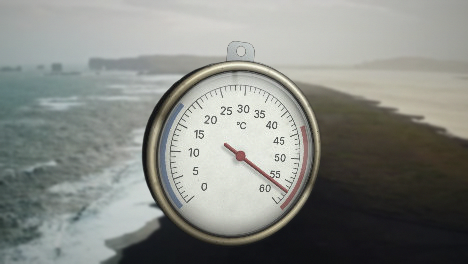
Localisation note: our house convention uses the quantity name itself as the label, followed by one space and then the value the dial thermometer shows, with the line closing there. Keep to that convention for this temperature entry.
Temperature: 57 °C
